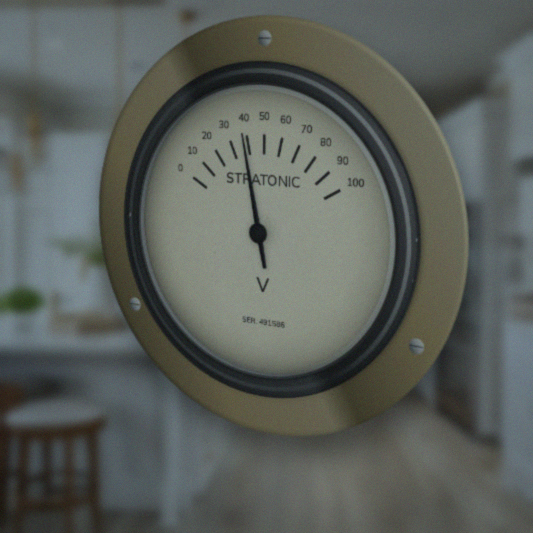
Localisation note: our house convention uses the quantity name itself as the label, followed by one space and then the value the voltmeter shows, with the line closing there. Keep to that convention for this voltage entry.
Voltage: 40 V
